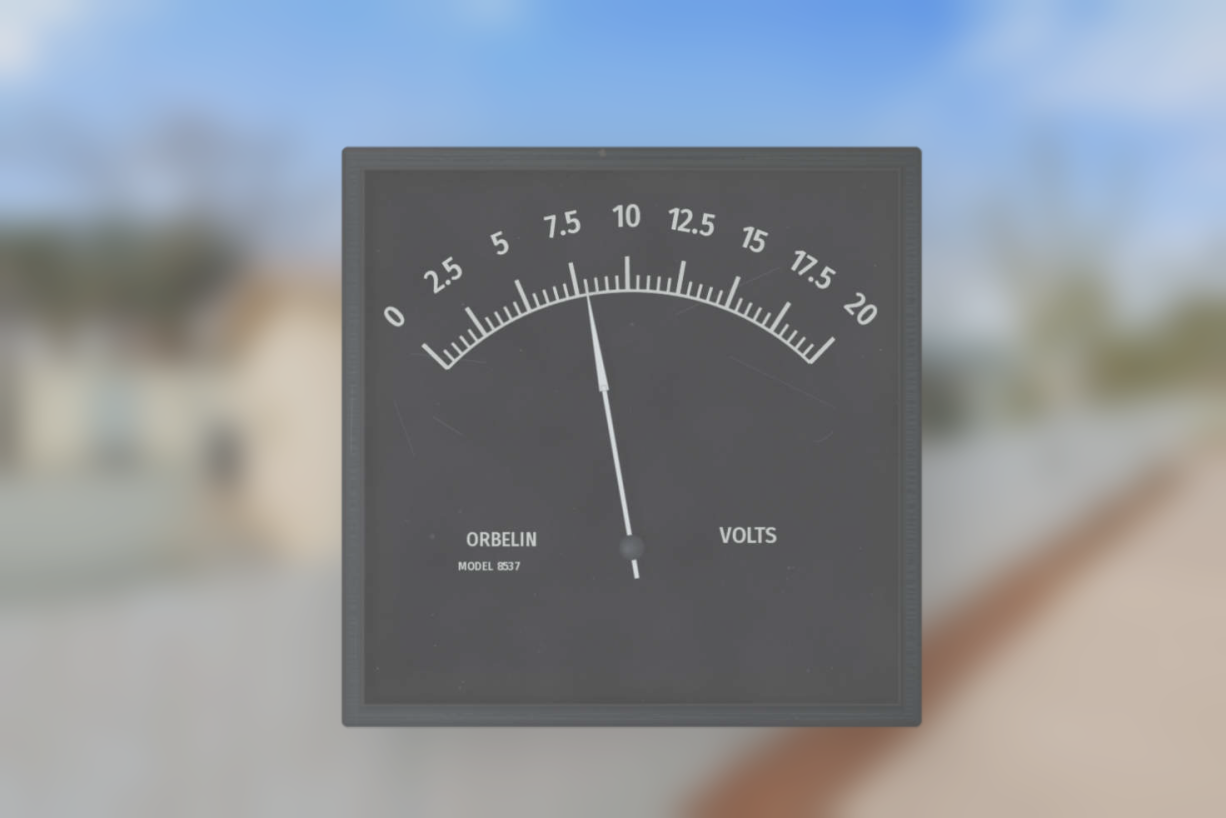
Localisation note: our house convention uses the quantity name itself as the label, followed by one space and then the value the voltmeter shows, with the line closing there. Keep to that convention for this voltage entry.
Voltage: 8 V
